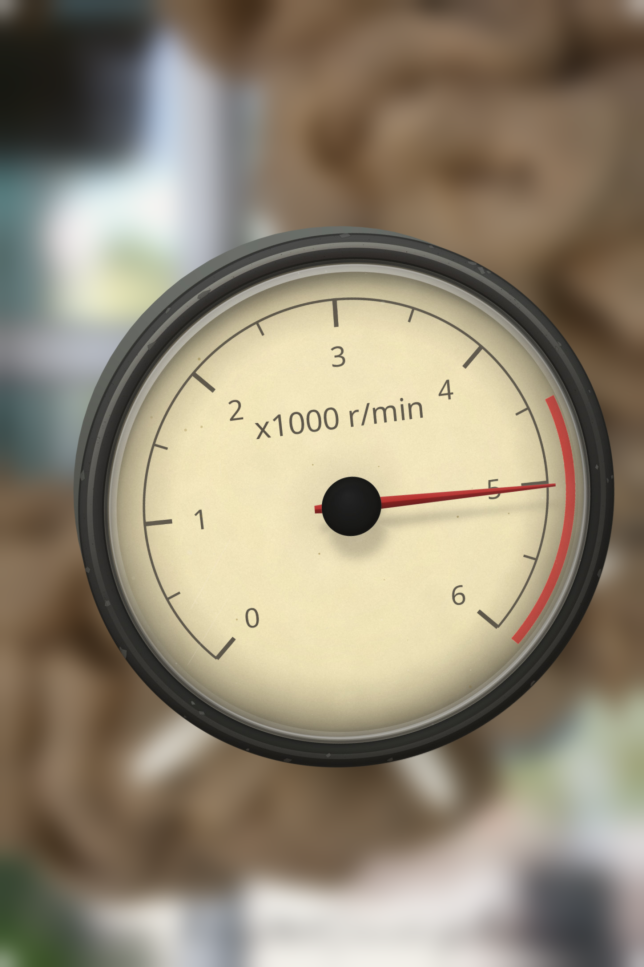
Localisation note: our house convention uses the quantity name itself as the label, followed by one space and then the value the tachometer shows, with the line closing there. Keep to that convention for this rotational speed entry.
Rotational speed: 5000 rpm
